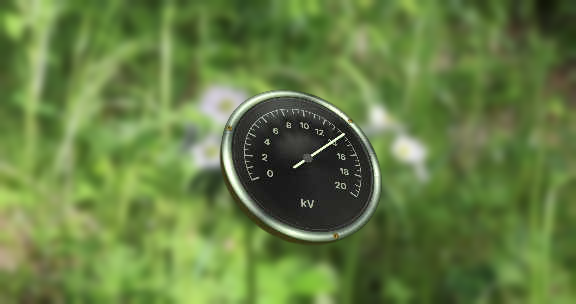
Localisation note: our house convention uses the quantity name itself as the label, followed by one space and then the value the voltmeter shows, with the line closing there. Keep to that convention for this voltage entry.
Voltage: 14 kV
